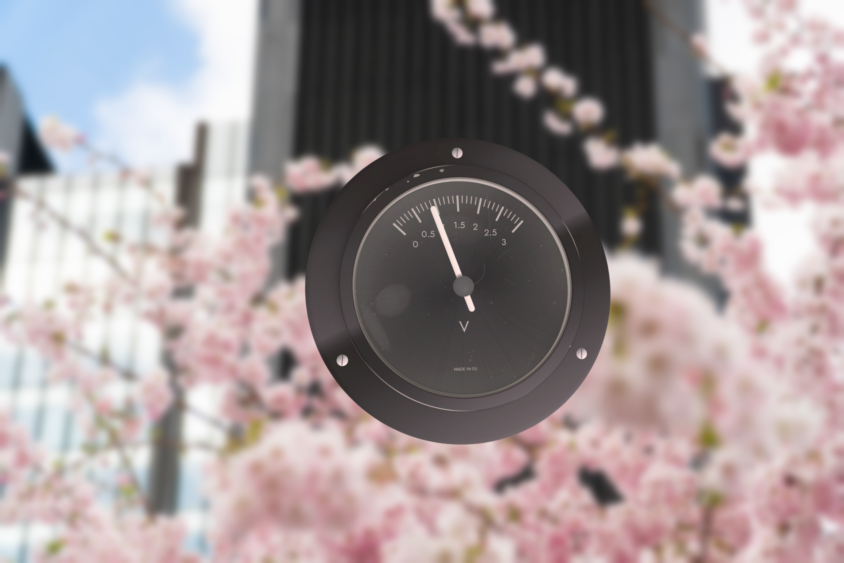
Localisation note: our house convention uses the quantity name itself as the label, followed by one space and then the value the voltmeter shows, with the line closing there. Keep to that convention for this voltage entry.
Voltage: 0.9 V
